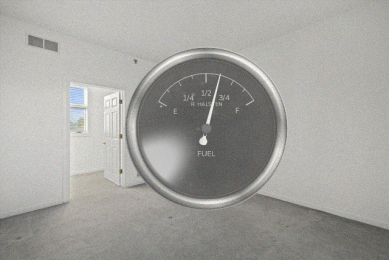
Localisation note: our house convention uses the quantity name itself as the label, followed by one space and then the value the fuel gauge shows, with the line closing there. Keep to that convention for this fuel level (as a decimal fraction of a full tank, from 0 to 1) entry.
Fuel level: 0.625
